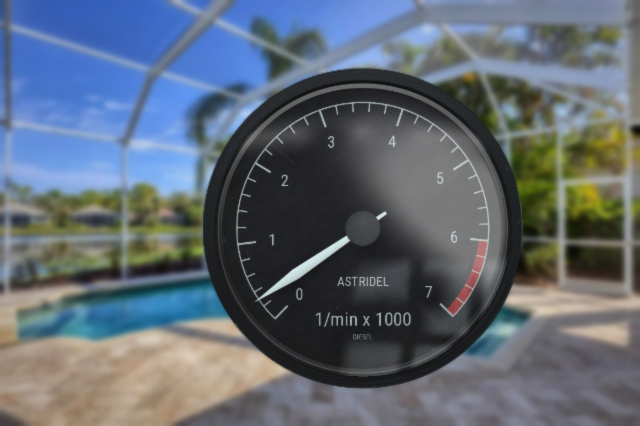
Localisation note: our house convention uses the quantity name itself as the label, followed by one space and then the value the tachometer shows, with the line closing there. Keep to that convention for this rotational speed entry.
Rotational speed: 300 rpm
